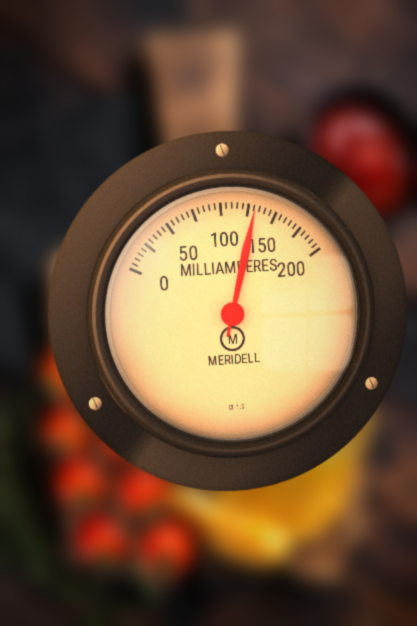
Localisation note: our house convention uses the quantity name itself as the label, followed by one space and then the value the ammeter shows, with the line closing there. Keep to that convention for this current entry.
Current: 130 mA
